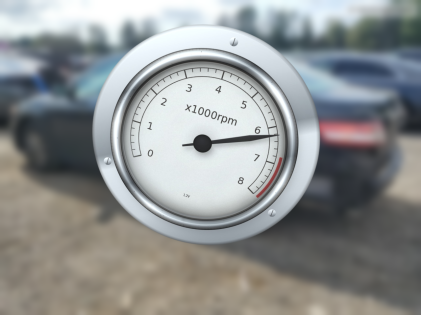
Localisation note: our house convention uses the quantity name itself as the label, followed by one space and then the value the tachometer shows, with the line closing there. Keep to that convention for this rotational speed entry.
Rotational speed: 6200 rpm
